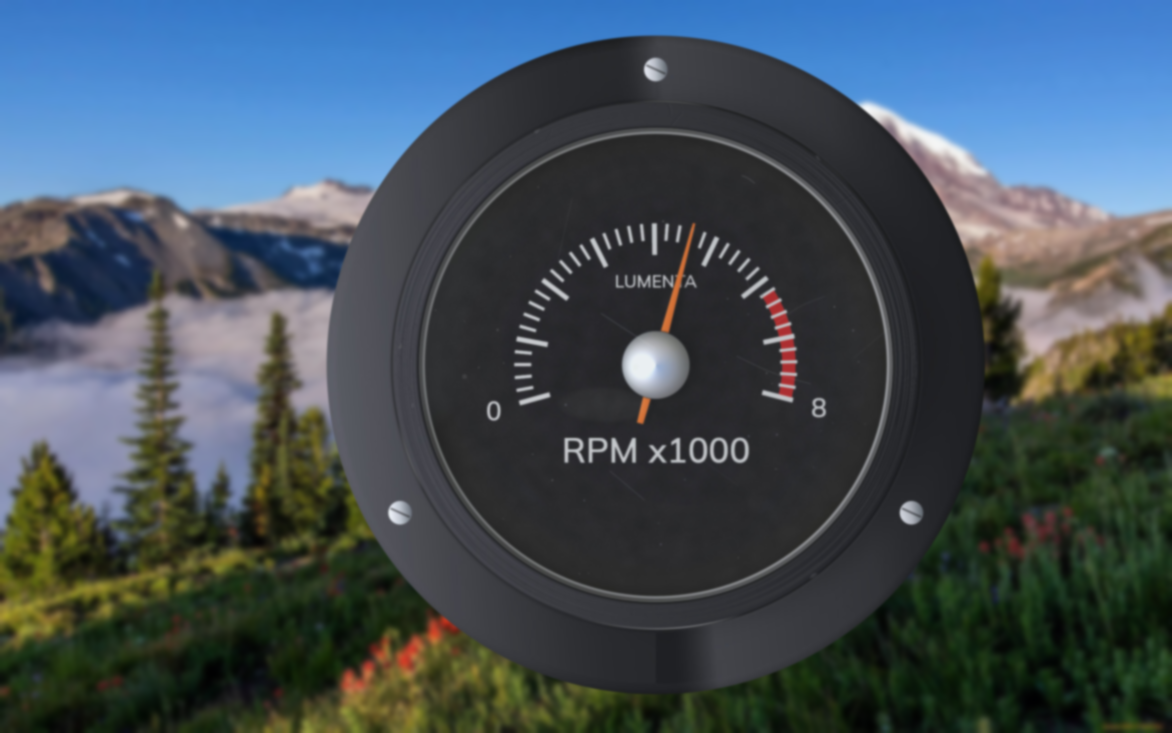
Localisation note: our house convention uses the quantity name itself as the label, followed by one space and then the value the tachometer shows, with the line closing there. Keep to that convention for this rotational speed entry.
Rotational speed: 4600 rpm
